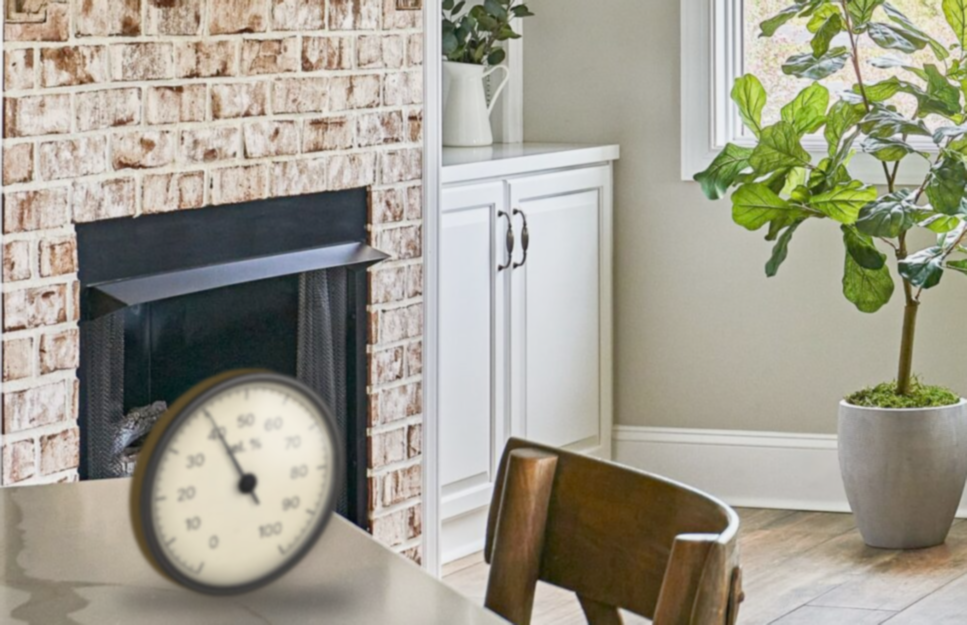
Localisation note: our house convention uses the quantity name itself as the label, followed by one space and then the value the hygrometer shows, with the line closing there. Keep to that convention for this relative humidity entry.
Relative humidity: 40 %
